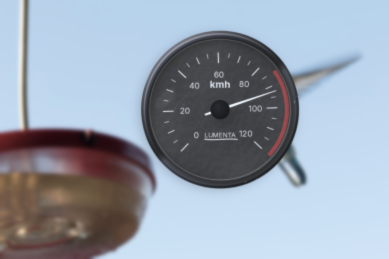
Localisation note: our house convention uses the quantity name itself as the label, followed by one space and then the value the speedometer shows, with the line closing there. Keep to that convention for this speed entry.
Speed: 92.5 km/h
